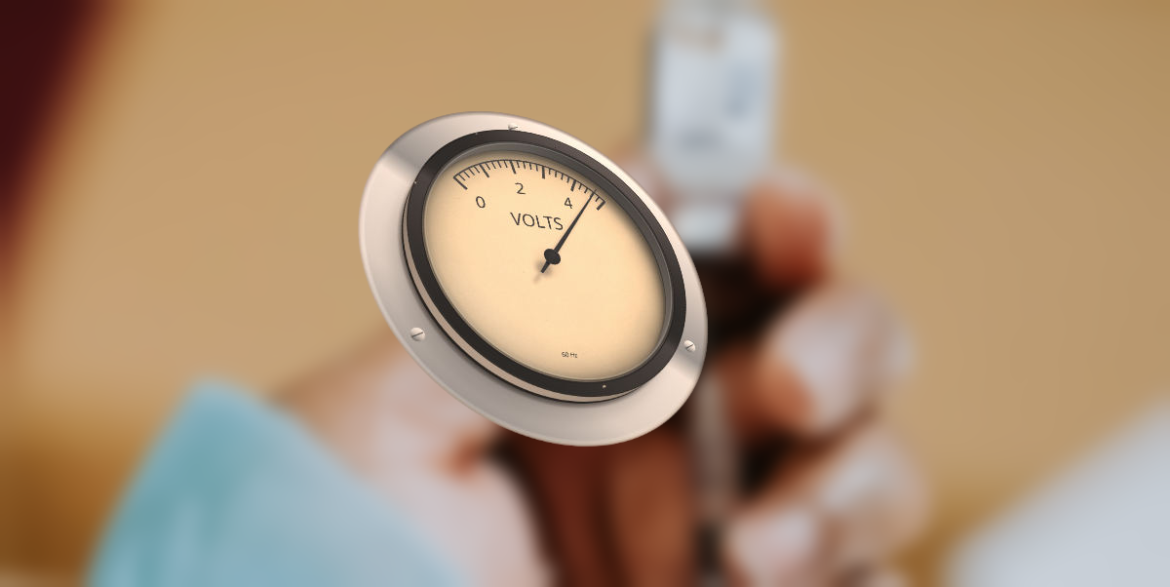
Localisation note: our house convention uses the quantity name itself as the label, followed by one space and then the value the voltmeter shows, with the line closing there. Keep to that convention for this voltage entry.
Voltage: 4.6 V
